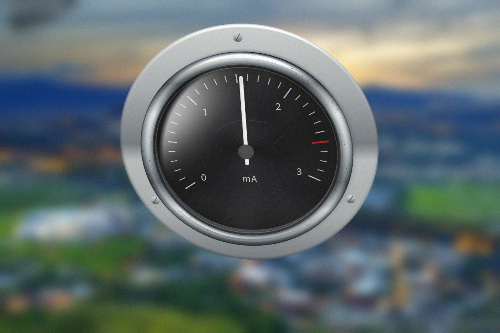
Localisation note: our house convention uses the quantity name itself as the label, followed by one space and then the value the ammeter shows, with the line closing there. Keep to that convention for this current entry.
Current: 1.55 mA
